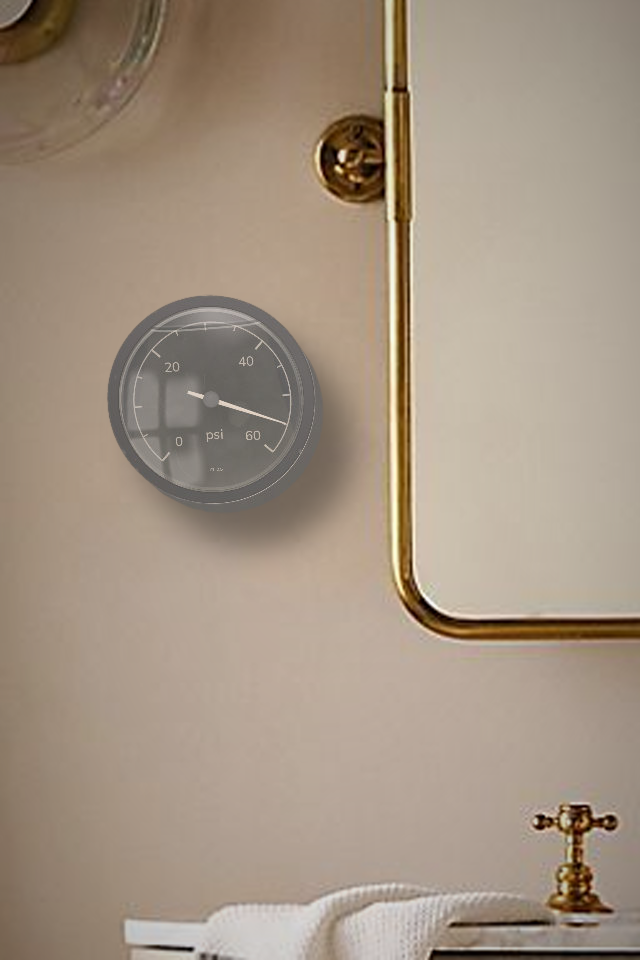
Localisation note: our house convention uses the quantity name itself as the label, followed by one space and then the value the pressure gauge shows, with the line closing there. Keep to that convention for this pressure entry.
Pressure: 55 psi
